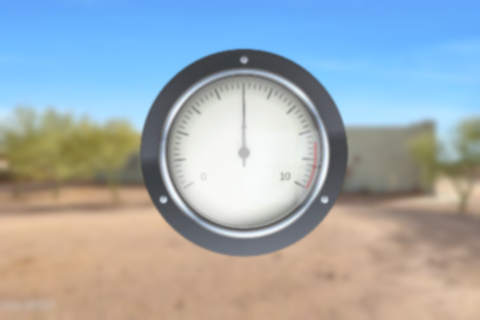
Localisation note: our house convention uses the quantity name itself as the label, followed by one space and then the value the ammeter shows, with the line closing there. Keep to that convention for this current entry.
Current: 5 A
